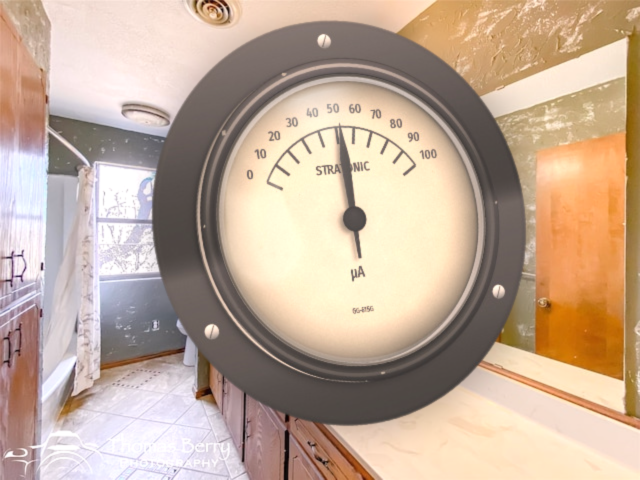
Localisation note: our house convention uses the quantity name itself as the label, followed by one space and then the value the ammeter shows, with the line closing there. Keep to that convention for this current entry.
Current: 50 µA
